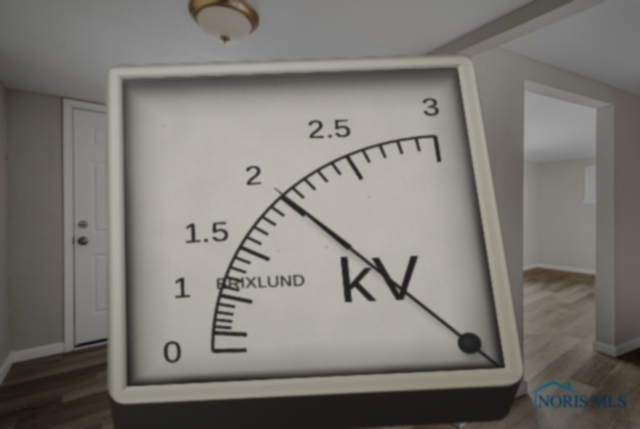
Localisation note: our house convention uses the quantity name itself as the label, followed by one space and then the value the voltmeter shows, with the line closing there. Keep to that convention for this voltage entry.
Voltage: 2 kV
